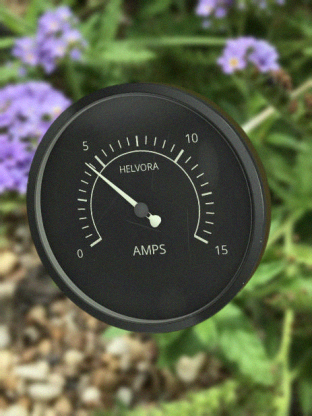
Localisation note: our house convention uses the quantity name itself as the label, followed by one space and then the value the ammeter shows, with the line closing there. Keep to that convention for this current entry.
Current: 4.5 A
